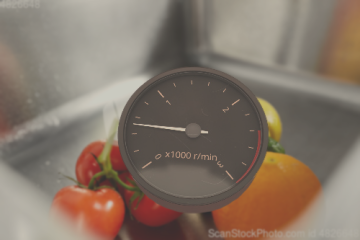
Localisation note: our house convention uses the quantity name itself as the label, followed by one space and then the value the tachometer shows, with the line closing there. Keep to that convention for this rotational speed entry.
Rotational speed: 500 rpm
